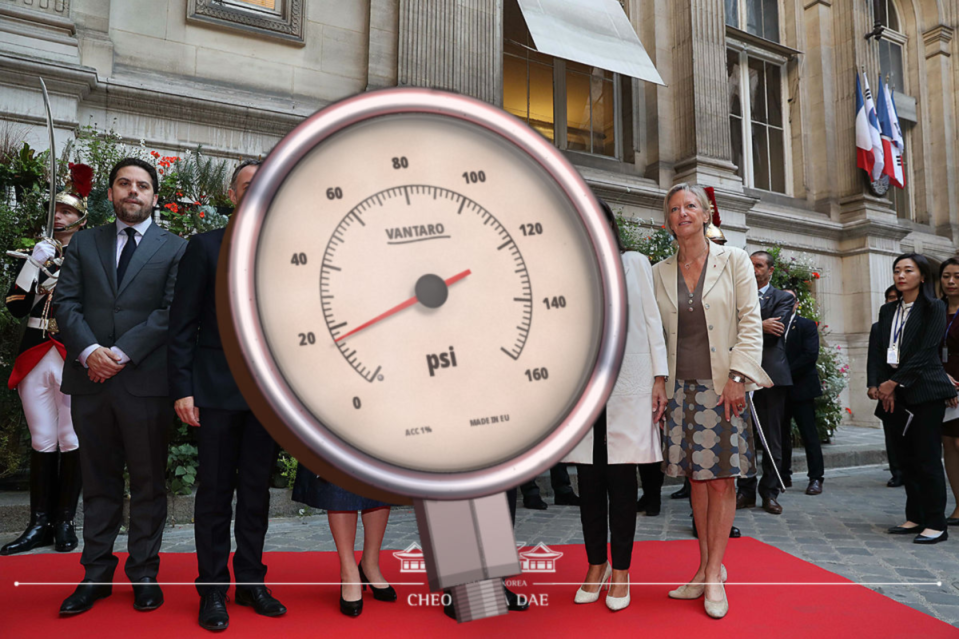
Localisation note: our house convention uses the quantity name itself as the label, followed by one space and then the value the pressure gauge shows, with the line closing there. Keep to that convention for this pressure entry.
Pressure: 16 psi
